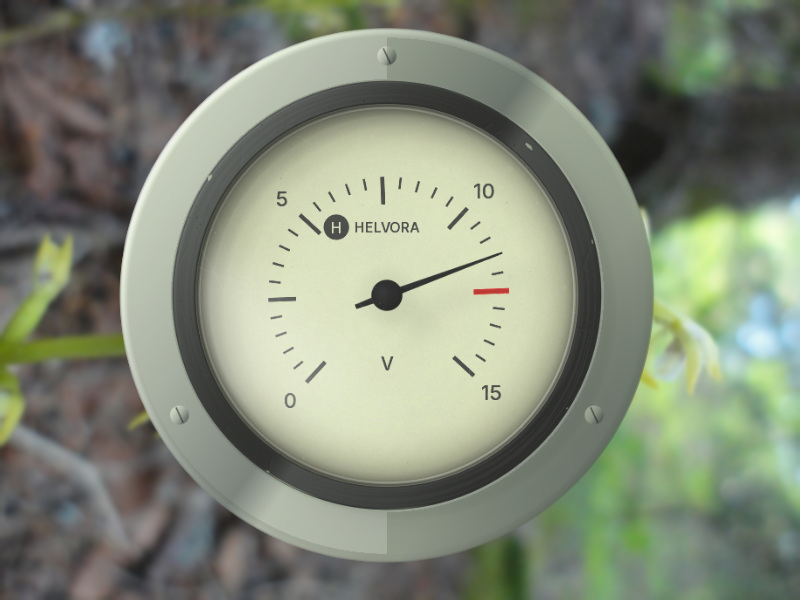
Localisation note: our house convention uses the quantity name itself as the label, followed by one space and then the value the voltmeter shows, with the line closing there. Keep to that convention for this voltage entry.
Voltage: 11.5 V
